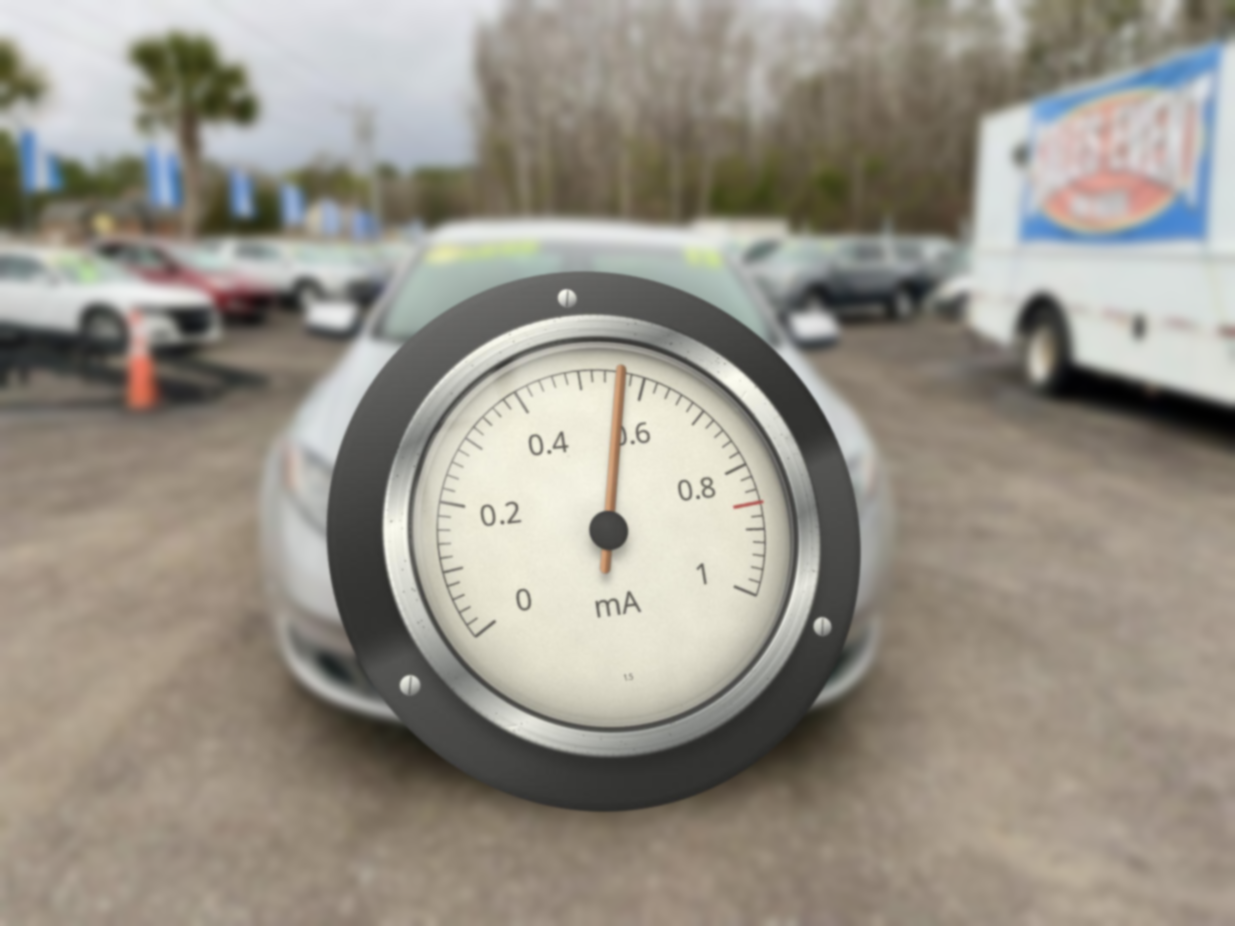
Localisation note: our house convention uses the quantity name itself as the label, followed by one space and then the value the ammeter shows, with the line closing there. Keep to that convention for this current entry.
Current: 0.56 mA
